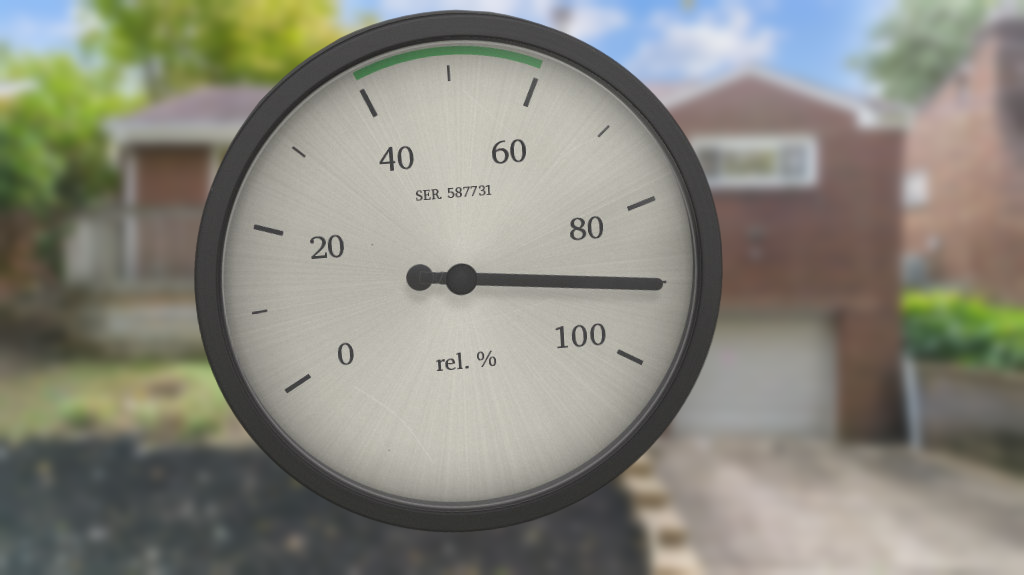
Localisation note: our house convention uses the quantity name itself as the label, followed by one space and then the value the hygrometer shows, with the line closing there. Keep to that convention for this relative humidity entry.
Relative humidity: 90 %
